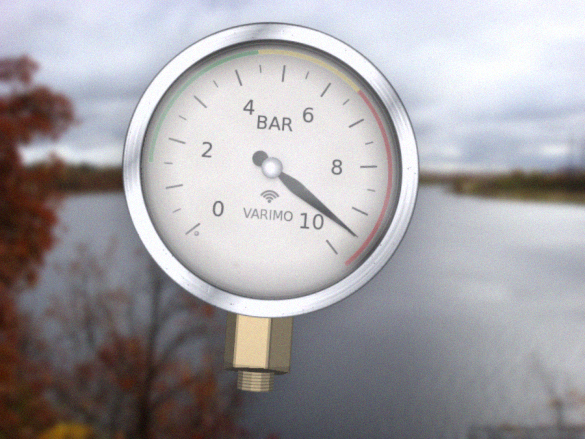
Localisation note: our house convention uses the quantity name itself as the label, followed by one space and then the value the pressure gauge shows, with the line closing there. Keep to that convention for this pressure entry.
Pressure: 9.5 bar
